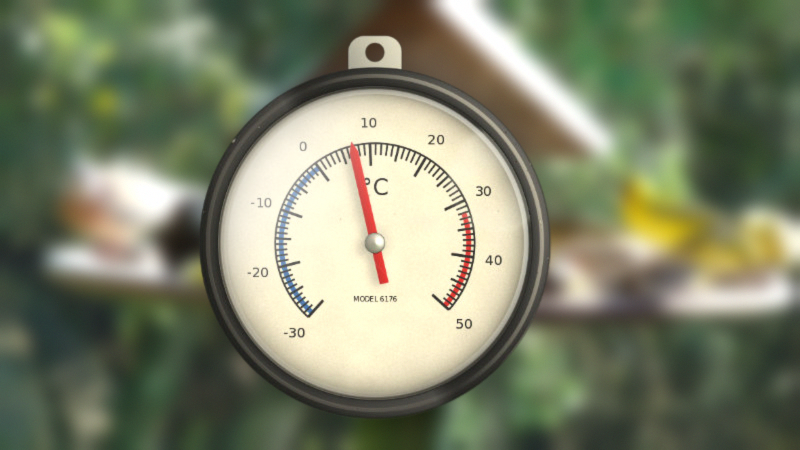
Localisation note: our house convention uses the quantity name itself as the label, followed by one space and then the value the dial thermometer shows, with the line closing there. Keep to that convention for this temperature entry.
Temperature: 7 °C
